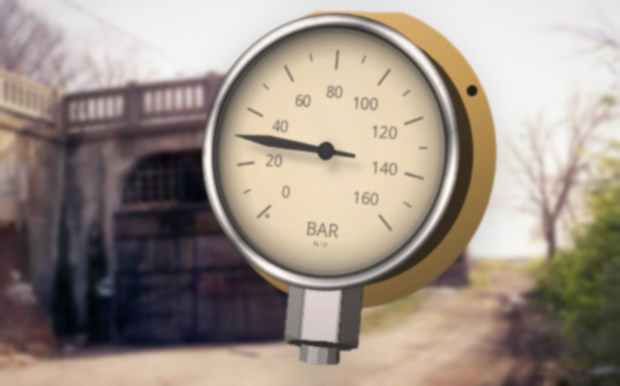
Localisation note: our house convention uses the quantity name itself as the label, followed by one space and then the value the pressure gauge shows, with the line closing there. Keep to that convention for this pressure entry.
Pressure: 30 bar
